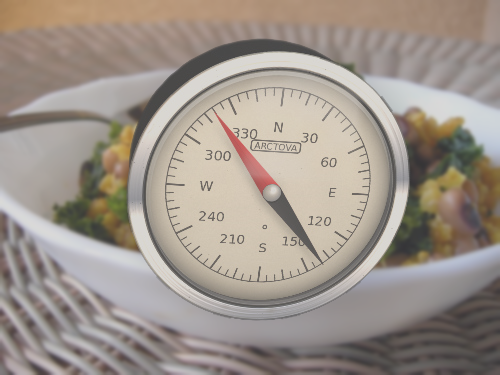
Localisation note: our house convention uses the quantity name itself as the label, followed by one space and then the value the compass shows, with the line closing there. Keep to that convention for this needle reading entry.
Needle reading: 320 °
